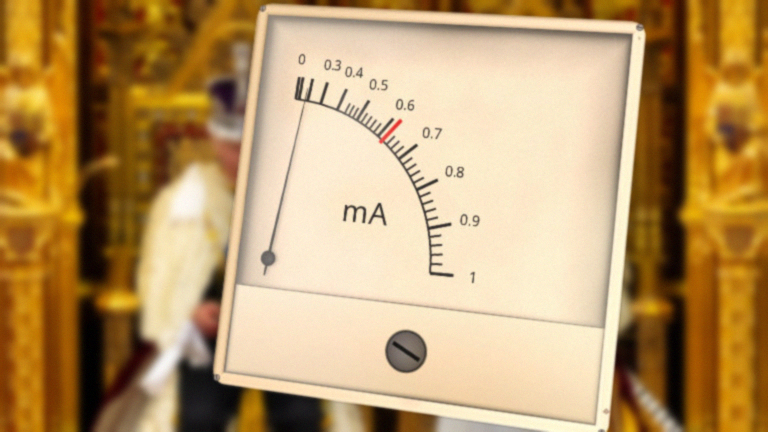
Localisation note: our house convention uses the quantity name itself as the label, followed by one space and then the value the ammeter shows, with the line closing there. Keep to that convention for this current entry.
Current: 0.2 mA
